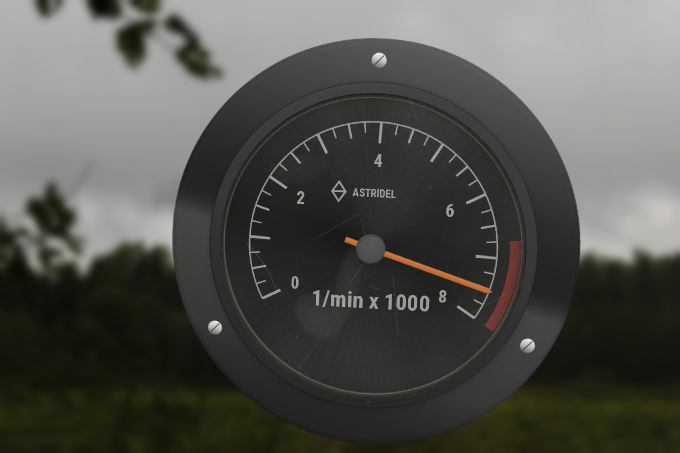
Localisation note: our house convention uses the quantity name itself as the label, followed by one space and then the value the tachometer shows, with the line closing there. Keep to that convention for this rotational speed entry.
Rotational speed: 7500 rpm
